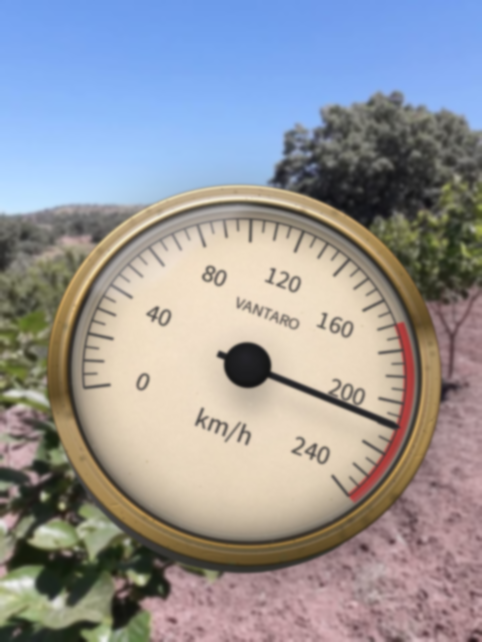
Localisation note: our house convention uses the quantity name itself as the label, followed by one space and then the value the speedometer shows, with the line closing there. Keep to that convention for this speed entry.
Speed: 210 km/h
